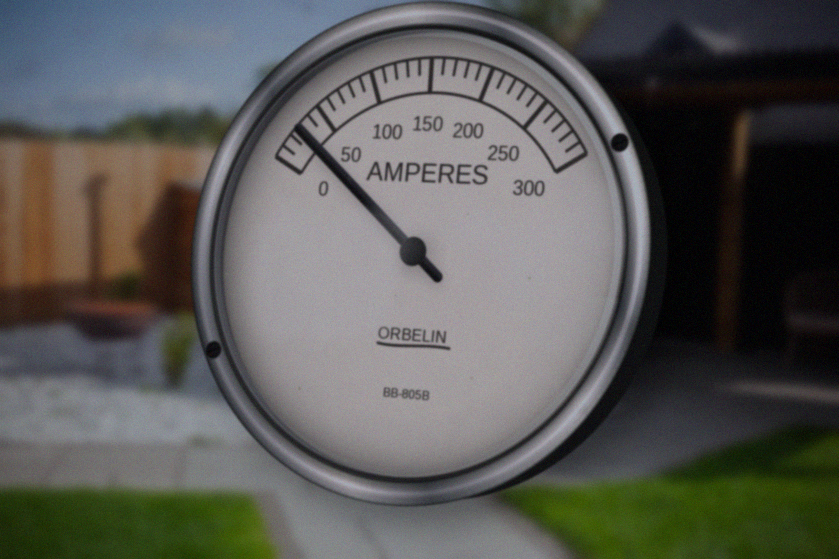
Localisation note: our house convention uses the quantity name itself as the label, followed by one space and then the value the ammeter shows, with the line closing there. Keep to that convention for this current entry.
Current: 30 A
